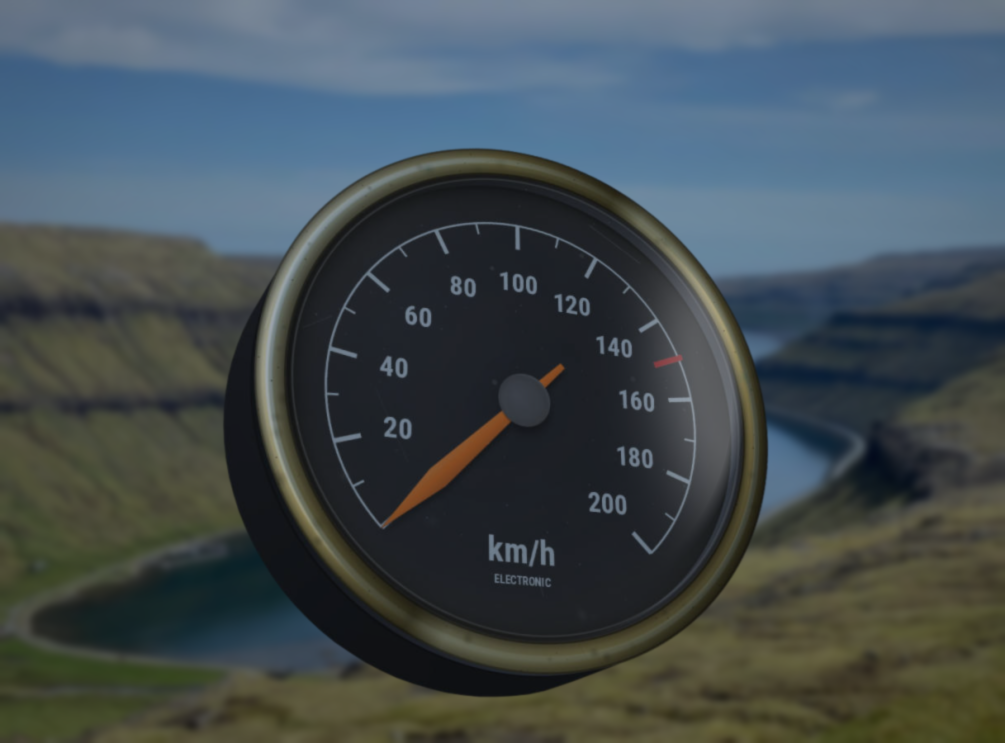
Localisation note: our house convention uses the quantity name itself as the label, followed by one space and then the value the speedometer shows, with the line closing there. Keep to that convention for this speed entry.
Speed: 0 km/h
